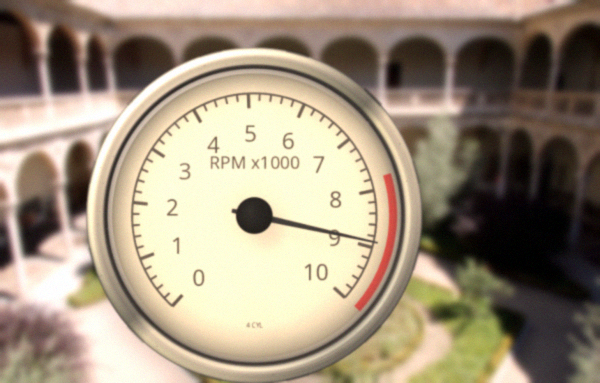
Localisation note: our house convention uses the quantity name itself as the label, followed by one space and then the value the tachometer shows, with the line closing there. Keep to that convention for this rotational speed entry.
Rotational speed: 8900 rpm
